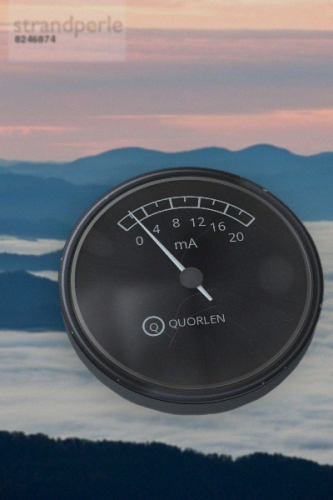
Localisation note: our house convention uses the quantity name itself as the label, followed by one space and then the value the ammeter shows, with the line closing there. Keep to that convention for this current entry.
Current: 2 mA
